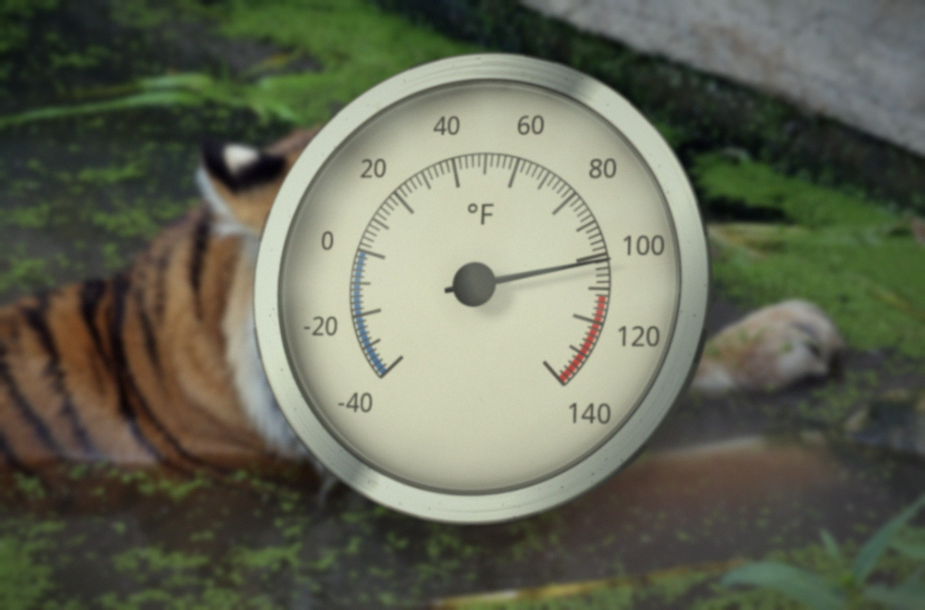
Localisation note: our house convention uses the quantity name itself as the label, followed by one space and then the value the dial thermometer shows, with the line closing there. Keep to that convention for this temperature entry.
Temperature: 102 °F
